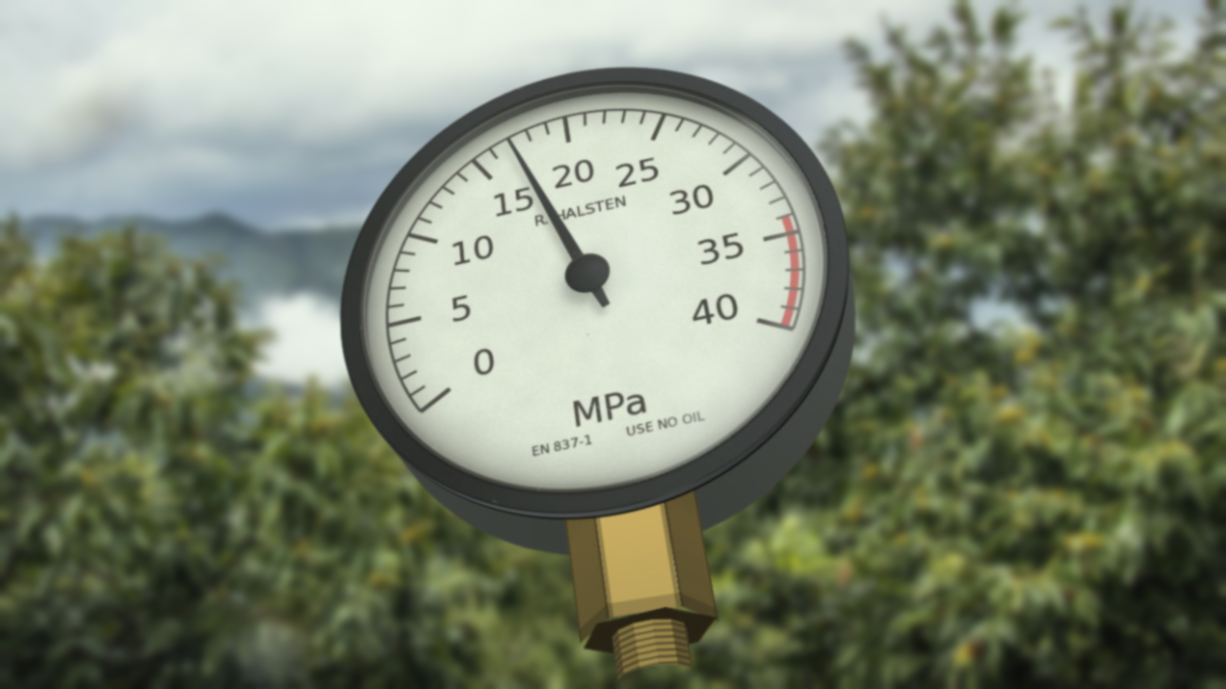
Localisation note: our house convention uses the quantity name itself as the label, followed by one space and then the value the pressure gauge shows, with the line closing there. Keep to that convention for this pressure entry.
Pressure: 17 MPa
